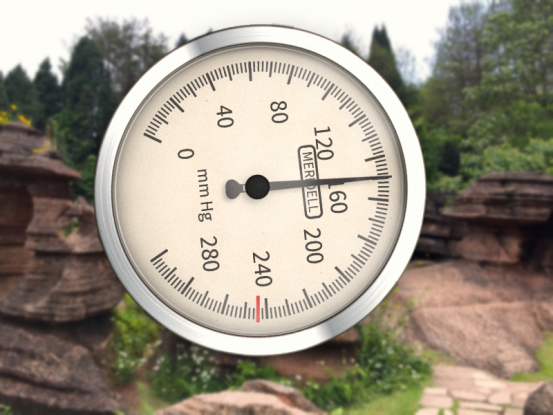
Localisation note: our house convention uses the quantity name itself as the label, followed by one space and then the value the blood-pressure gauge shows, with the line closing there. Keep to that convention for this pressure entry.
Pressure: 150 mmHg
